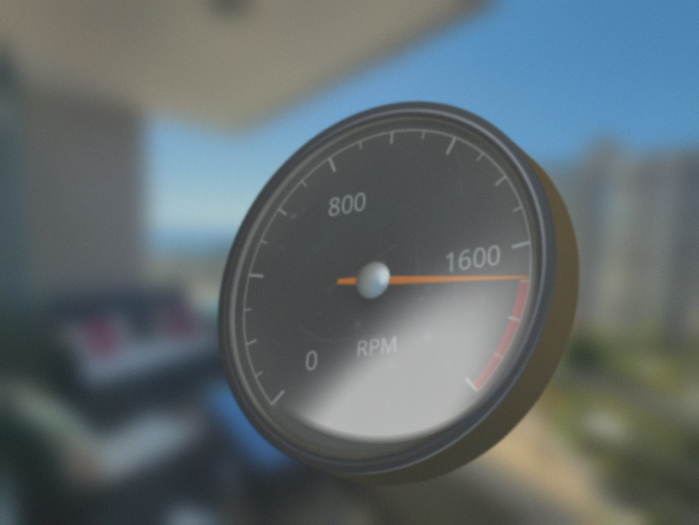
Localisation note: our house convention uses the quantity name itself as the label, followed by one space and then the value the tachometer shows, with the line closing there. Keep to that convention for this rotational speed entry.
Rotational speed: 1700 rpm
